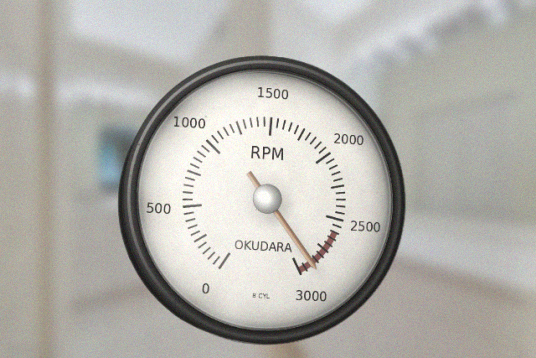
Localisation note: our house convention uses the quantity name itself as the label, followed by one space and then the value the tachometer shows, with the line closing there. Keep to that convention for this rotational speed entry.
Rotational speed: 2900 rpm
